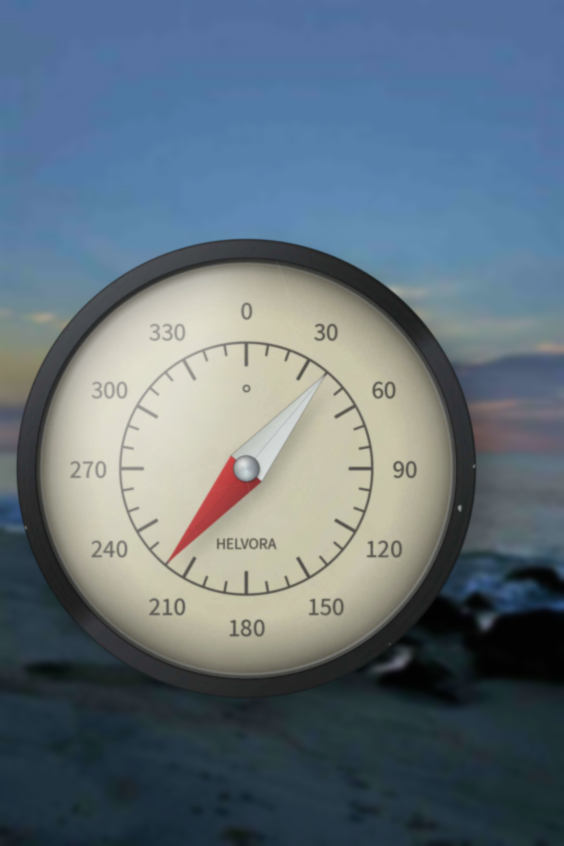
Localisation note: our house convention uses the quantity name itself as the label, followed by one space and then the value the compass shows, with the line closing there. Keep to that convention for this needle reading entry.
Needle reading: 220 °
